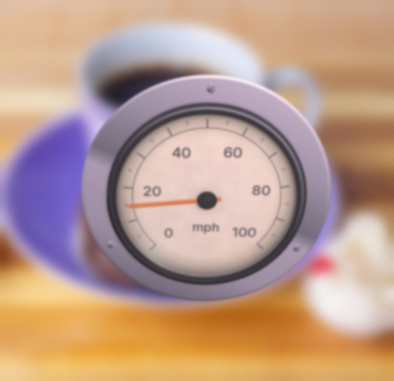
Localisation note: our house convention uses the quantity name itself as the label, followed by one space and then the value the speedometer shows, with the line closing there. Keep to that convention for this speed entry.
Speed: 15 mph
